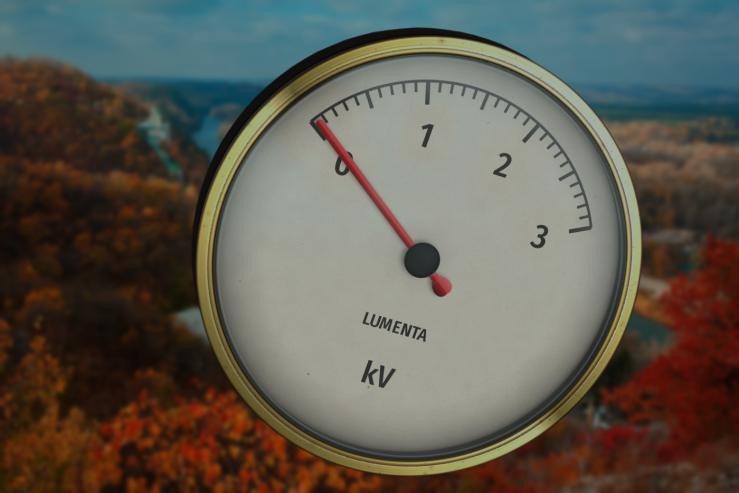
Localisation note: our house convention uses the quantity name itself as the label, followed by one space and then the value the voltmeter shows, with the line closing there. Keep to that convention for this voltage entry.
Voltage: 0.05 kV
